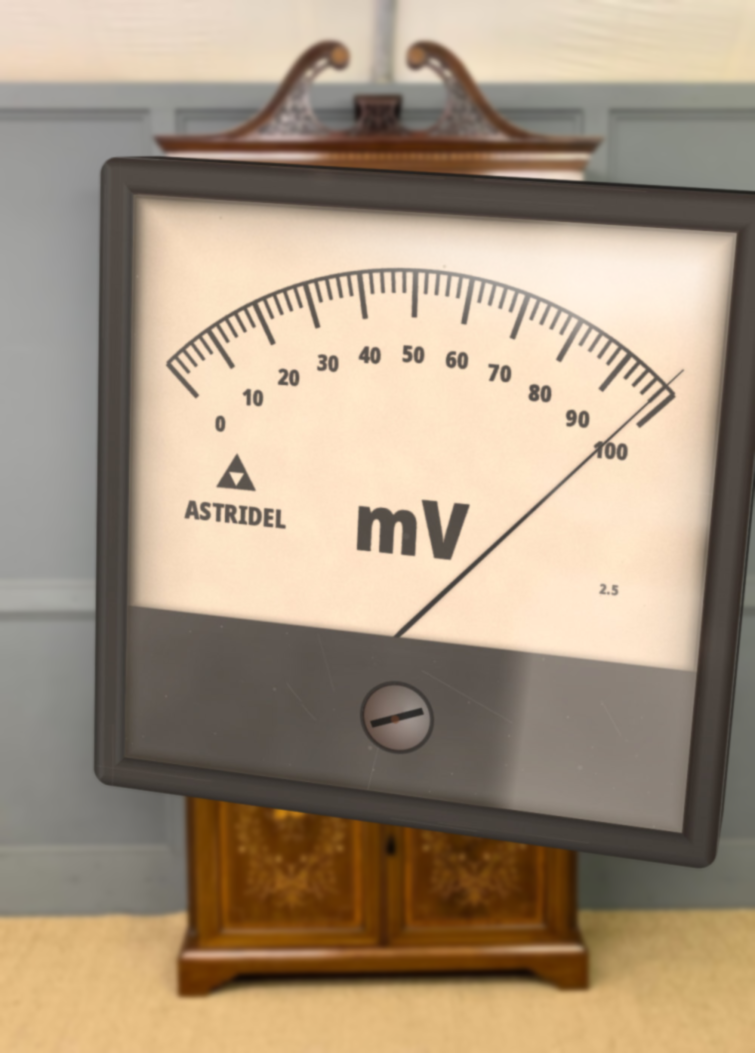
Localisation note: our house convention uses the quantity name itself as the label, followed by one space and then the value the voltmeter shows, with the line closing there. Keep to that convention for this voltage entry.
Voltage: 98 mV
